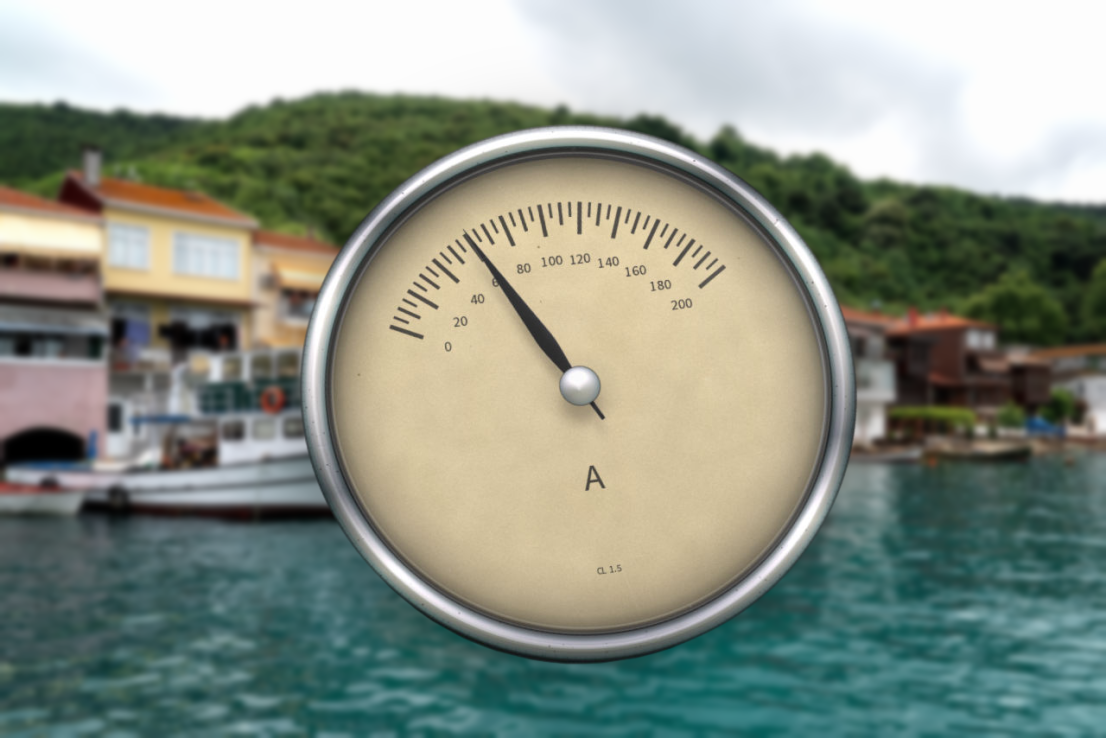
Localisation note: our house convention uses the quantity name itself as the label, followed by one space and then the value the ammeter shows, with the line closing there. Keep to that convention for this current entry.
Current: 60 A
